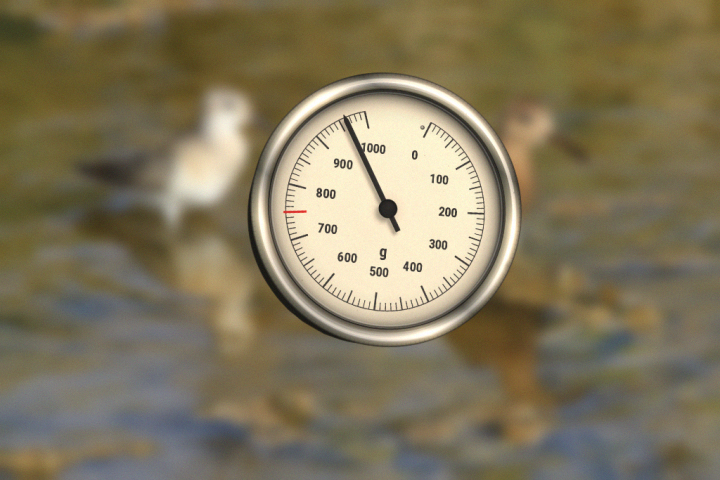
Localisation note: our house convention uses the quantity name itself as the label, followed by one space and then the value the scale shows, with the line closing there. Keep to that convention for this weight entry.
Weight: 960 g
